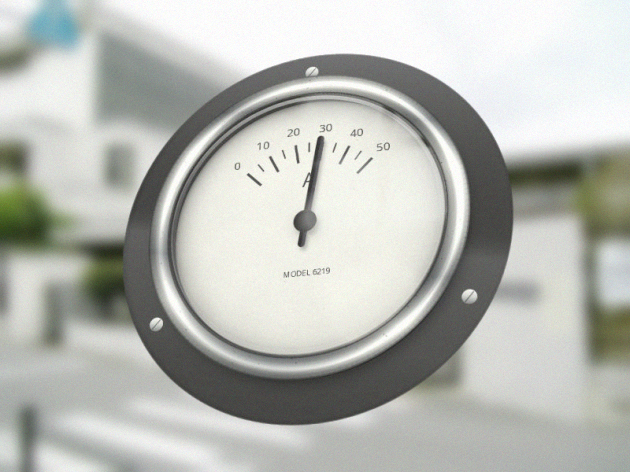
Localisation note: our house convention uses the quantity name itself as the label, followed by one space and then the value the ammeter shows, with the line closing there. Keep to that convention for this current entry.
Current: 30 A
